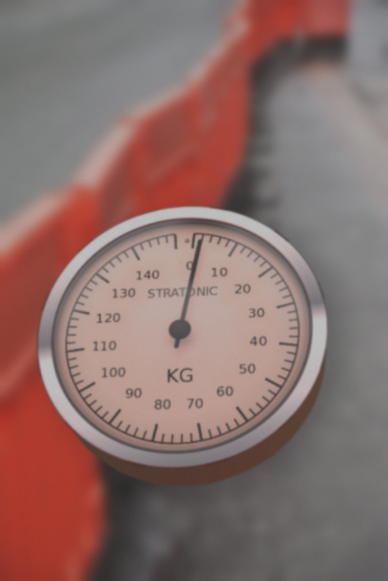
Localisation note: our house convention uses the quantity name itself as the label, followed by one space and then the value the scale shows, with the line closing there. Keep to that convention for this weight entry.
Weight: 2 kg
